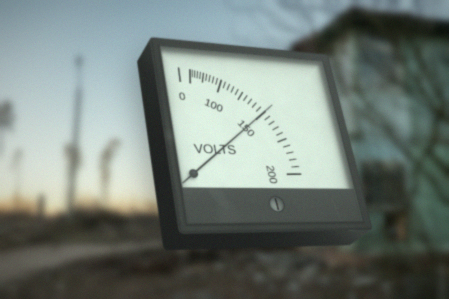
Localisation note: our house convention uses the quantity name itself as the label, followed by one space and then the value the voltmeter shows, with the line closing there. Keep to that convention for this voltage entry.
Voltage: 150 V
